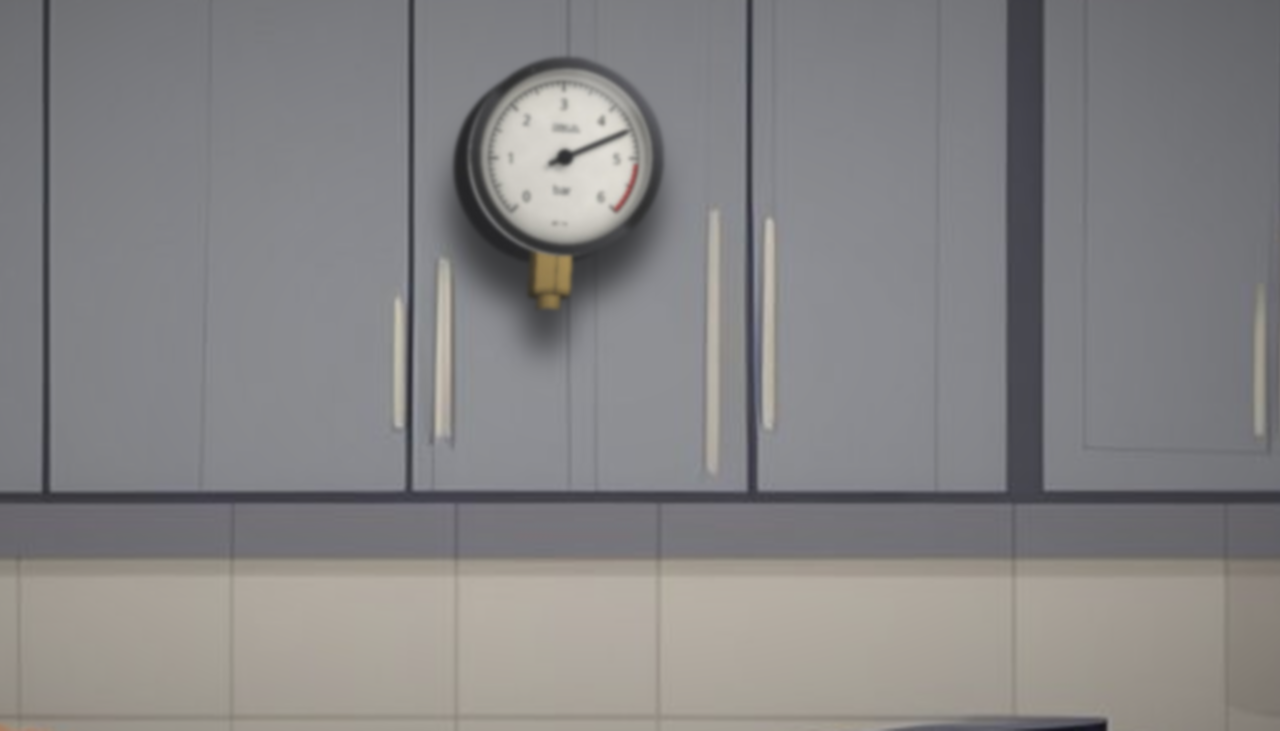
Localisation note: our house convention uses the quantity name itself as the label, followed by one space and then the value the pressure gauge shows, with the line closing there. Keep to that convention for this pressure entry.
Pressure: 4.5 bar
